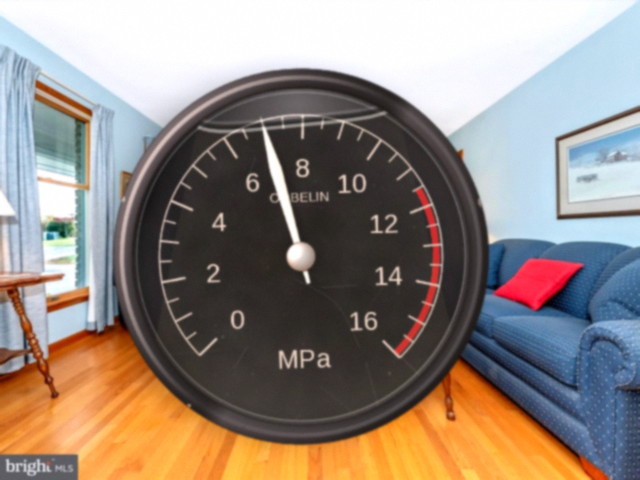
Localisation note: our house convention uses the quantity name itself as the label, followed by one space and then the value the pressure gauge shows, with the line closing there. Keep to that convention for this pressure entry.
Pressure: 7 MPa
